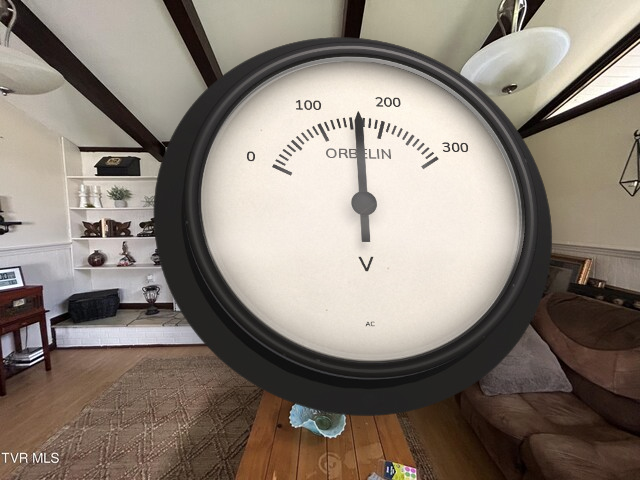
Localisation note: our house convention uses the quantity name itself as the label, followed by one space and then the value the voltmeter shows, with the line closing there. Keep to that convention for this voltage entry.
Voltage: 160 V
